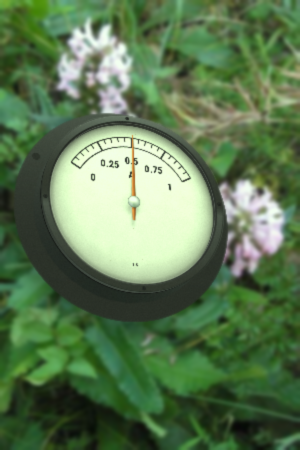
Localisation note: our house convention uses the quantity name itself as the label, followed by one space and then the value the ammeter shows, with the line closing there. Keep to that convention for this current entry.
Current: 0.5 A
